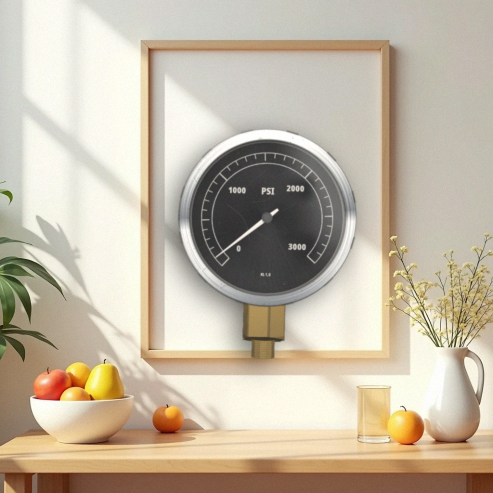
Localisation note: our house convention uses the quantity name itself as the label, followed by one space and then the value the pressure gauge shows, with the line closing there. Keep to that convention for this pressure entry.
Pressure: 100 psi
